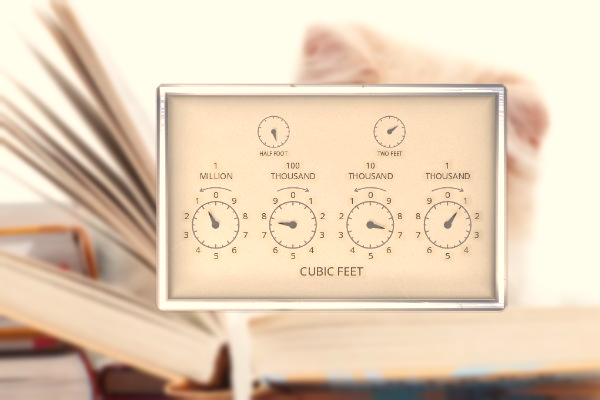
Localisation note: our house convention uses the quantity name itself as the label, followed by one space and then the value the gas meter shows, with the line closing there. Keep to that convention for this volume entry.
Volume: 77100 ft³
